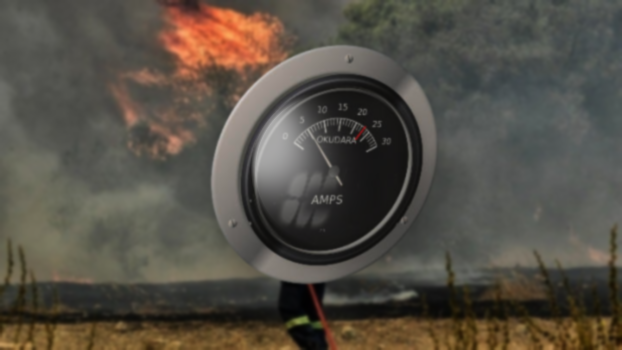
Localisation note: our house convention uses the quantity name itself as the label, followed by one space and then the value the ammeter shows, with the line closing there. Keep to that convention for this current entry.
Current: 5 A
